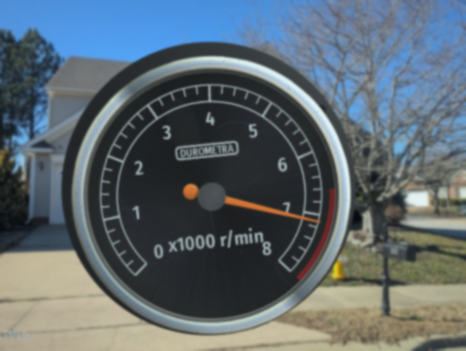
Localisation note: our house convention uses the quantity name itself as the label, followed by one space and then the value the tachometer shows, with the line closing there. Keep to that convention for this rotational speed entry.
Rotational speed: 7100 rpm
